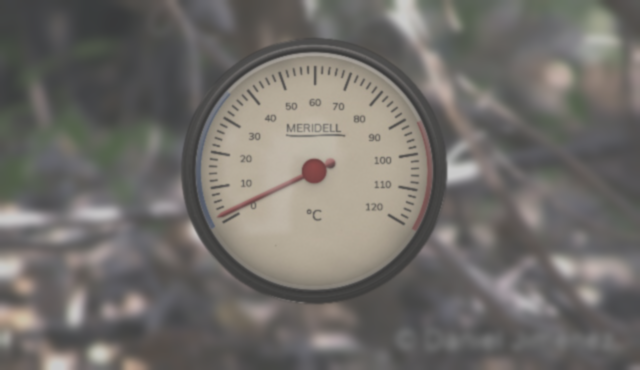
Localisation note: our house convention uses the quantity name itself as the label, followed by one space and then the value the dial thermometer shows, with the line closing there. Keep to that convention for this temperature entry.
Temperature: 2 °C
